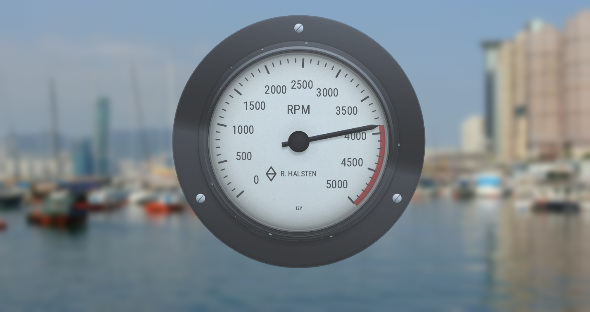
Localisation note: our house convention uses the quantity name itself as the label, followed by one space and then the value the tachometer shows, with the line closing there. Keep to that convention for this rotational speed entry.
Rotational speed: 3900 rpm
